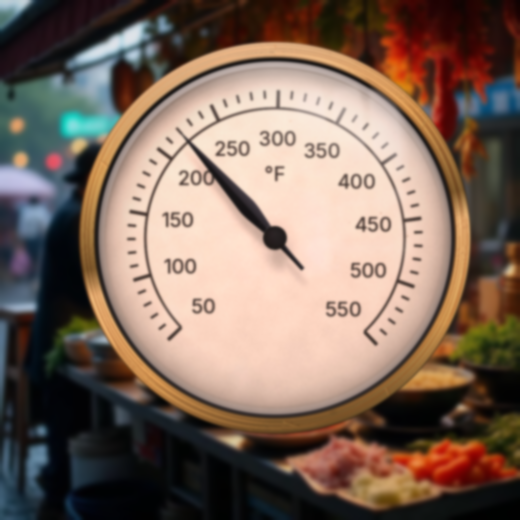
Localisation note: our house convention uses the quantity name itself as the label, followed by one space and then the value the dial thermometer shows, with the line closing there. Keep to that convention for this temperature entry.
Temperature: 220 °F
